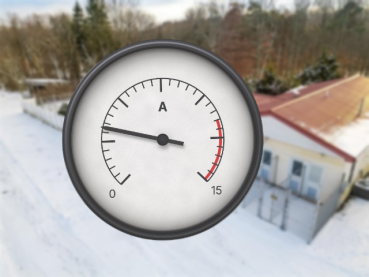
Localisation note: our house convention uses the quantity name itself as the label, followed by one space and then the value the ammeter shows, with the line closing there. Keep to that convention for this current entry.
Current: 3.25 A
